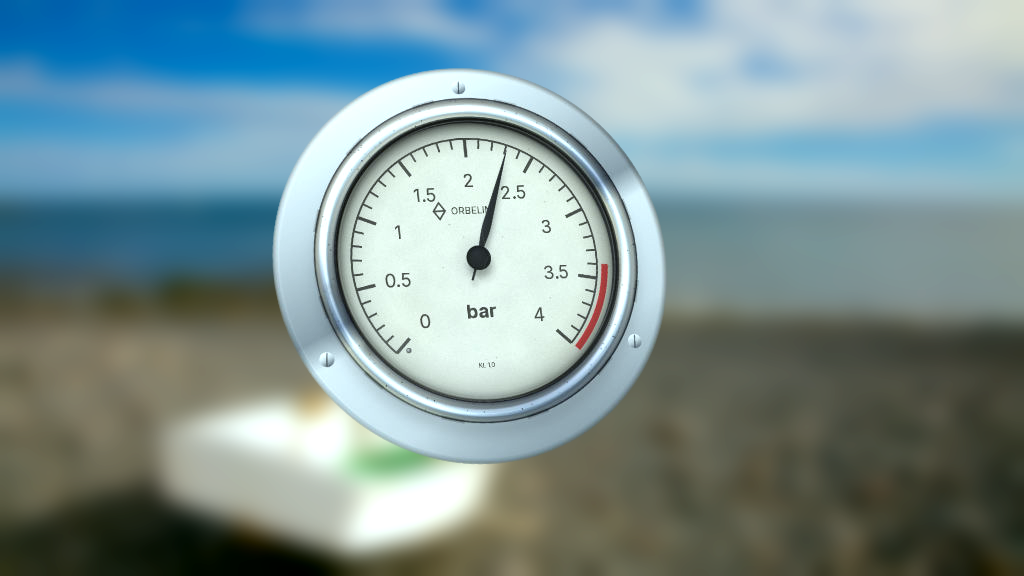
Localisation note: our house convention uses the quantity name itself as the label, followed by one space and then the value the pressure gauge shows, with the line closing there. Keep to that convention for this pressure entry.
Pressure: 2.3 bar
